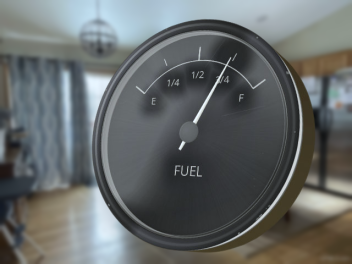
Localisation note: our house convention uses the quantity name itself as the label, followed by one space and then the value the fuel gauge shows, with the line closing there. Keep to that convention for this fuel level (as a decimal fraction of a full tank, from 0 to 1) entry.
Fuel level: 0.75
